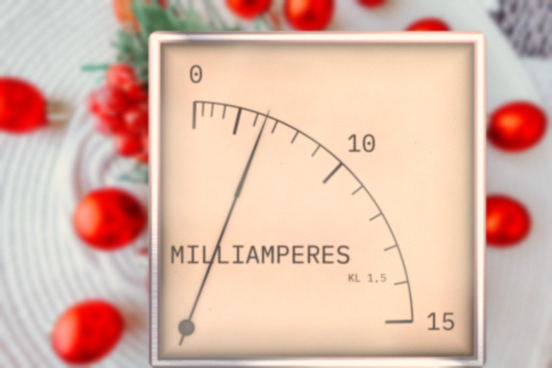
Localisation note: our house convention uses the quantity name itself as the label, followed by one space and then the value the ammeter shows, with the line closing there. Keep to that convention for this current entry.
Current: 6.5 mA
